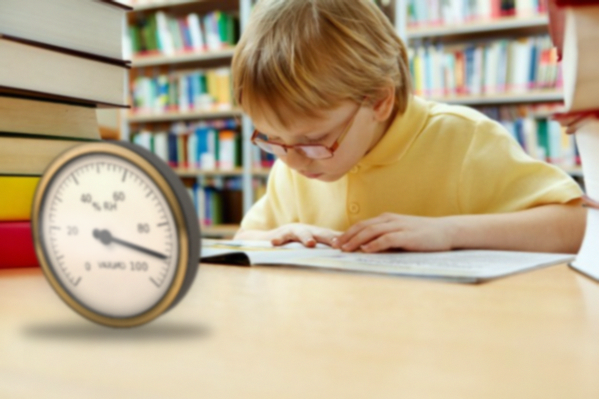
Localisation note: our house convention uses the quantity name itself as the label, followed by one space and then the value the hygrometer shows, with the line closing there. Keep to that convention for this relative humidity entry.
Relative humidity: 90 %
